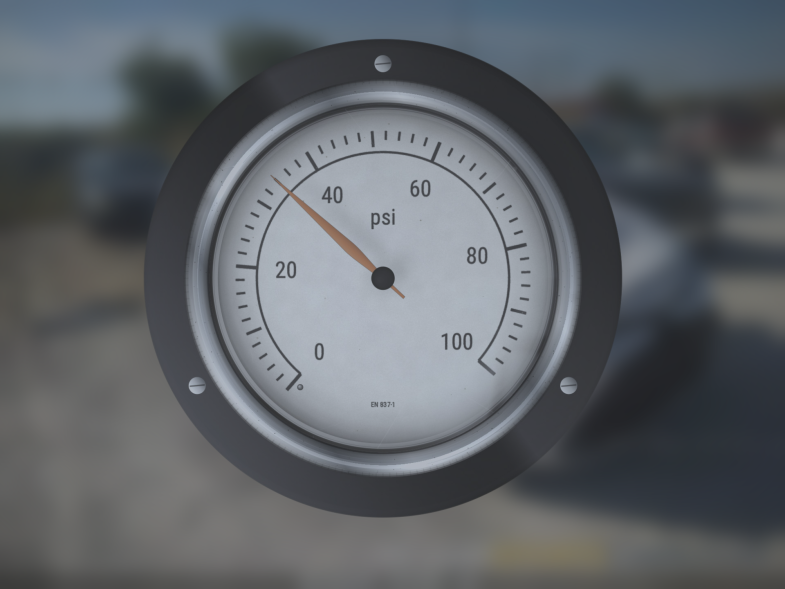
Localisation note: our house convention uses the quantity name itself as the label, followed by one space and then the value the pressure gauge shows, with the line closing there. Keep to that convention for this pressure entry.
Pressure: 34 psi
